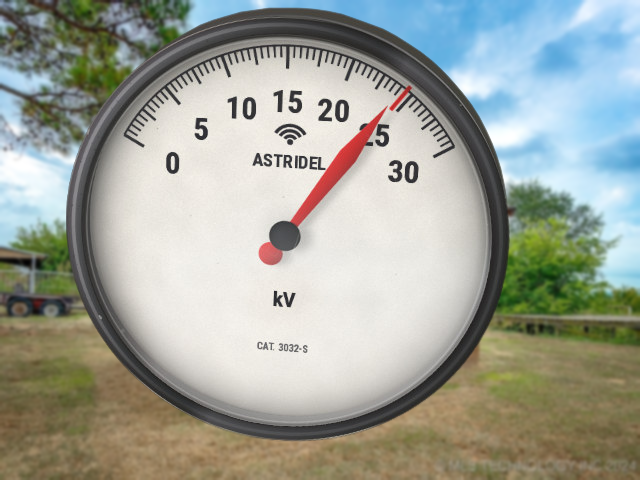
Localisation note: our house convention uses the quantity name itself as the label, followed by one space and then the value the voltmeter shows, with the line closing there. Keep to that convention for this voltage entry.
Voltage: 24 kV
